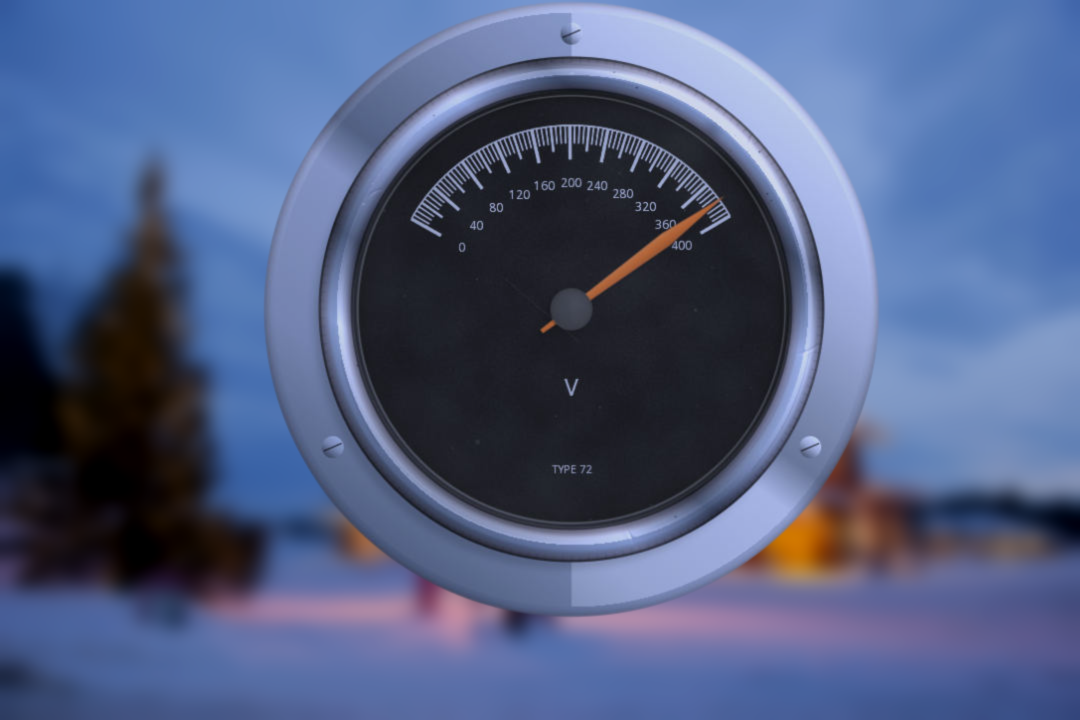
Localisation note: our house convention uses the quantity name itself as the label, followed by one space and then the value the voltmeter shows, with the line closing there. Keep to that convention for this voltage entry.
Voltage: 380 V
